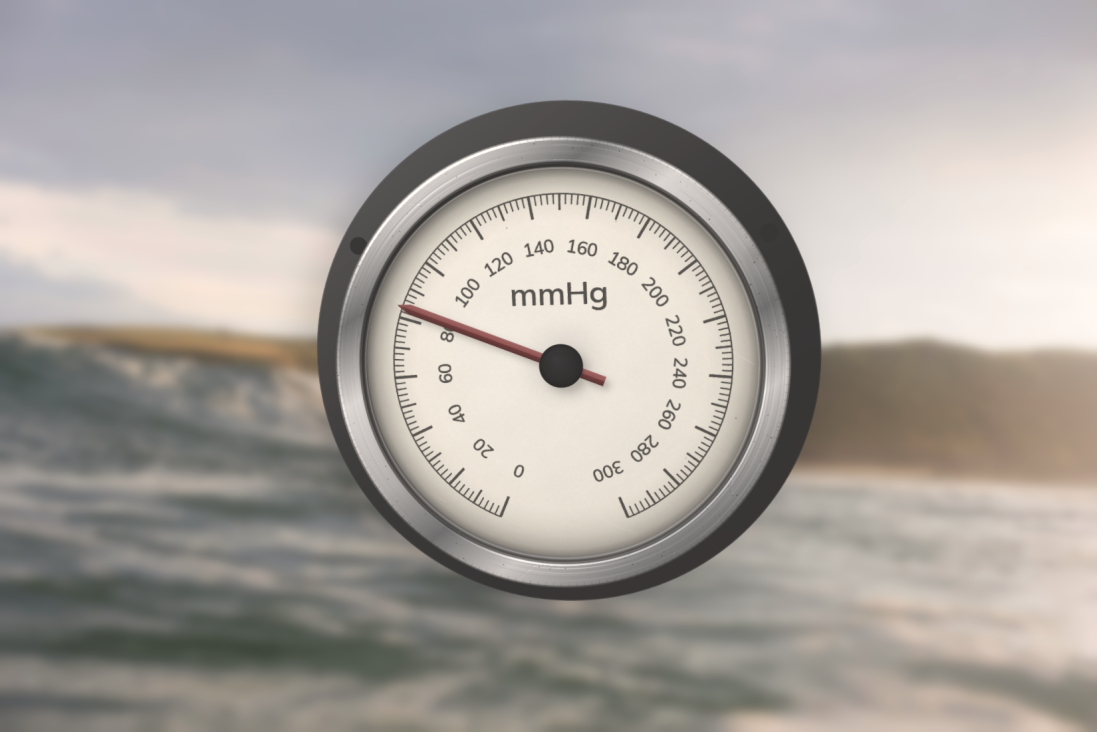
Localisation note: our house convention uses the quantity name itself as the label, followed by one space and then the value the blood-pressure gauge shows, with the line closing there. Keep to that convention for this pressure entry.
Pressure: 84 mmHg
